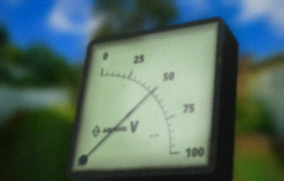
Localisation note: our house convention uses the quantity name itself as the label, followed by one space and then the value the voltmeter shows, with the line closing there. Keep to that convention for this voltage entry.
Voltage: 50 V
